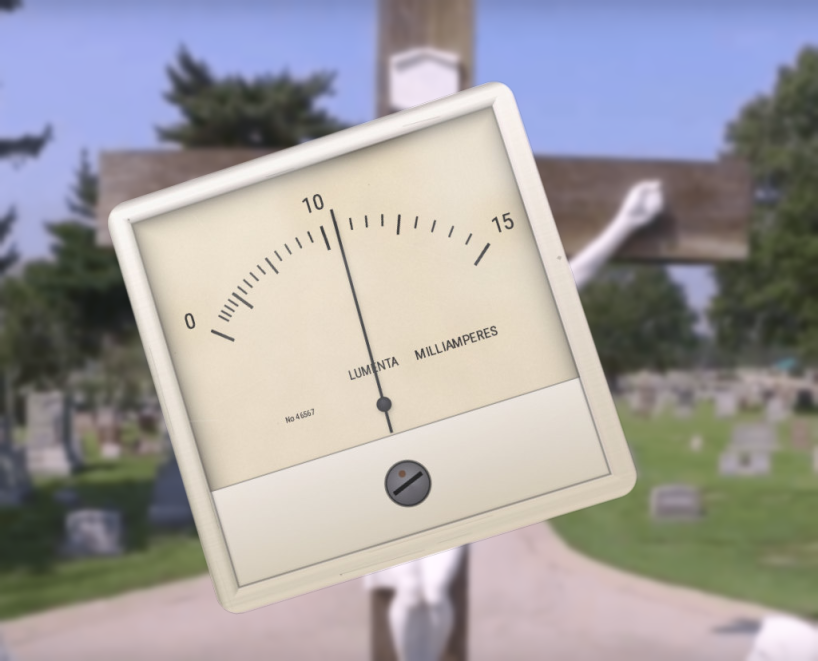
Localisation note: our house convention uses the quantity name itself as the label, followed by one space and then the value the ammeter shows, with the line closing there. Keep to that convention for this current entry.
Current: 10.5 mA
